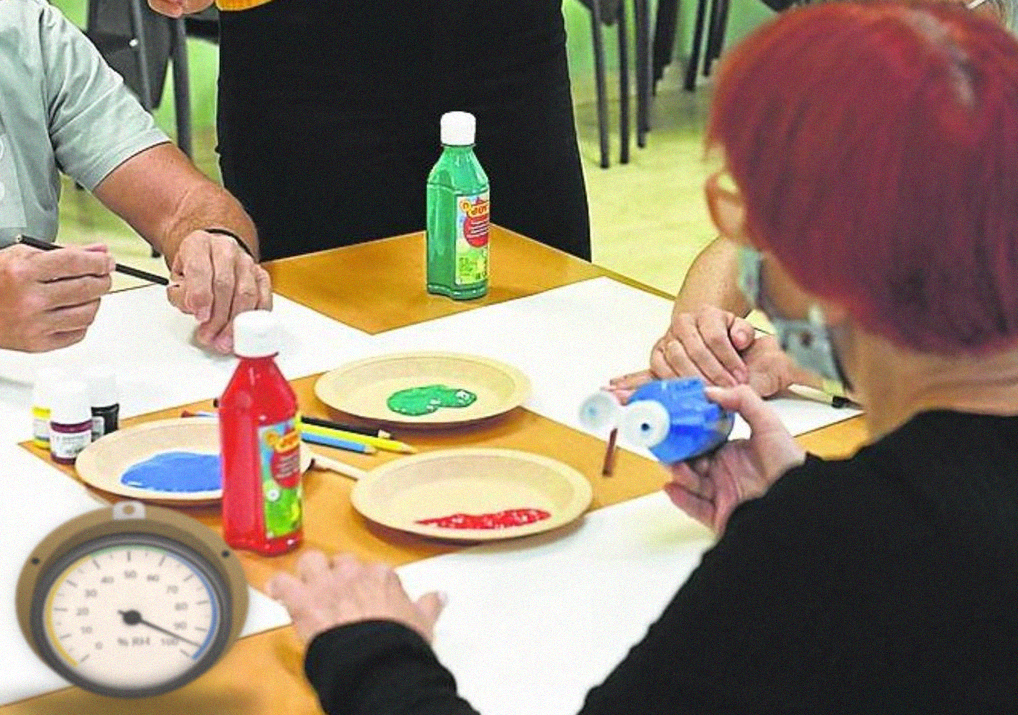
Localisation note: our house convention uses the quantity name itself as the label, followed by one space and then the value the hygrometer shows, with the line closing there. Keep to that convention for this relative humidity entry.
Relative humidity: 95 %
